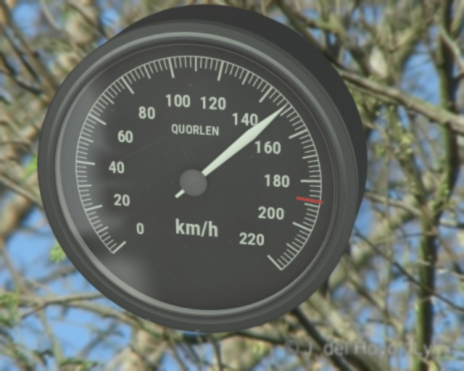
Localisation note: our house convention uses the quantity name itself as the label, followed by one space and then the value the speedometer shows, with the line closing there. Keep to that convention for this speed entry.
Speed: 148 km/h
